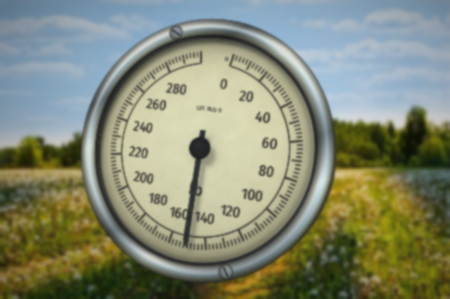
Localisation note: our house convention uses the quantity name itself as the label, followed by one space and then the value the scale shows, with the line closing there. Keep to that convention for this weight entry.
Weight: 150 lb
